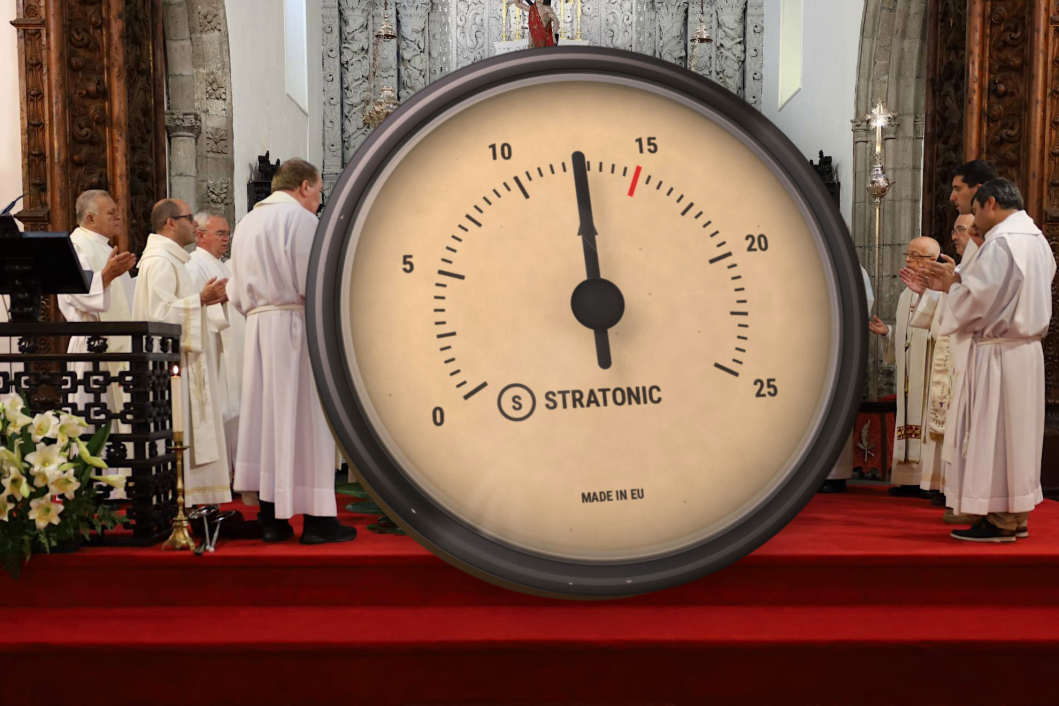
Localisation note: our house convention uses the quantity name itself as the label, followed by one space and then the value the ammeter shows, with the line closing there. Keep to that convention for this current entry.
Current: 12.5 A
